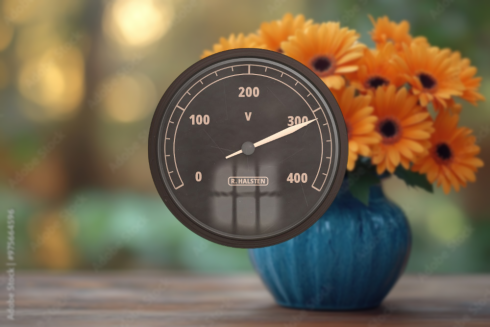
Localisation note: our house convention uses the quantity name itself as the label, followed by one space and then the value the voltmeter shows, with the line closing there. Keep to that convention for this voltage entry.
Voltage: 310 V
